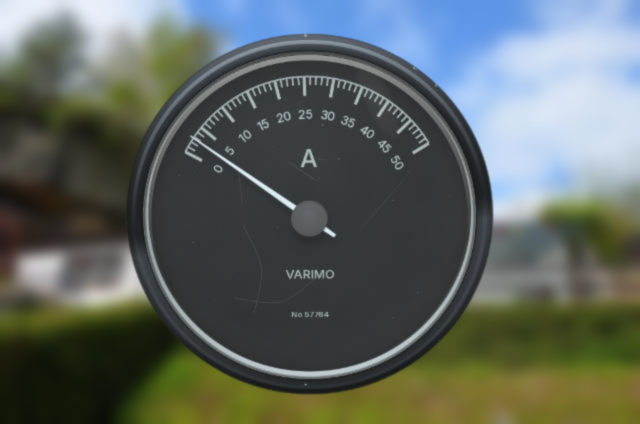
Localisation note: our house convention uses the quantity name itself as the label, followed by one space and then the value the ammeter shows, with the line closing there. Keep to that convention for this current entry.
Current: 3 A
